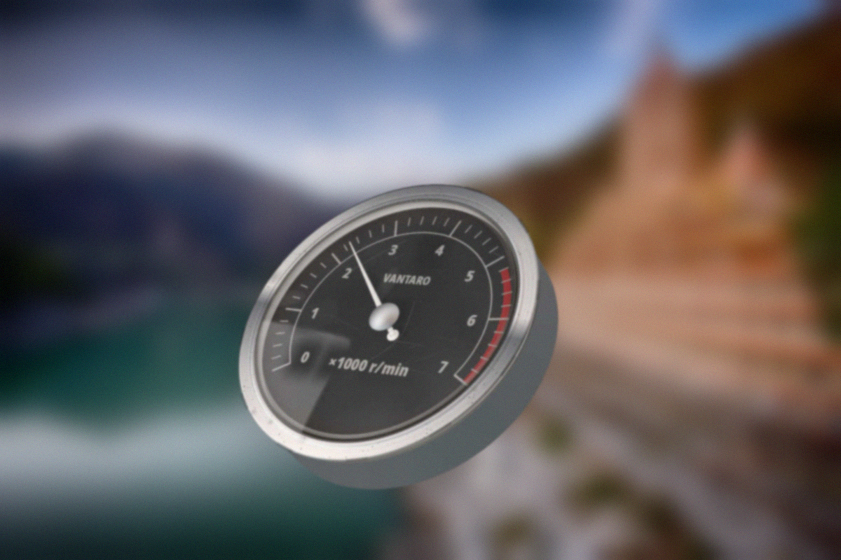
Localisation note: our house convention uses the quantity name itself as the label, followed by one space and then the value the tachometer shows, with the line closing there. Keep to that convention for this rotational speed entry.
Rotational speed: 2300 rpm
